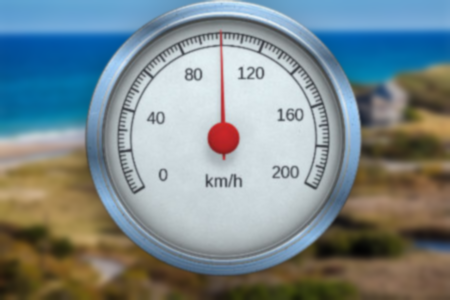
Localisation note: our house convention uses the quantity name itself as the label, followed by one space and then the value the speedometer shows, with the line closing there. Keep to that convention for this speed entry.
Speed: 100 km/h
